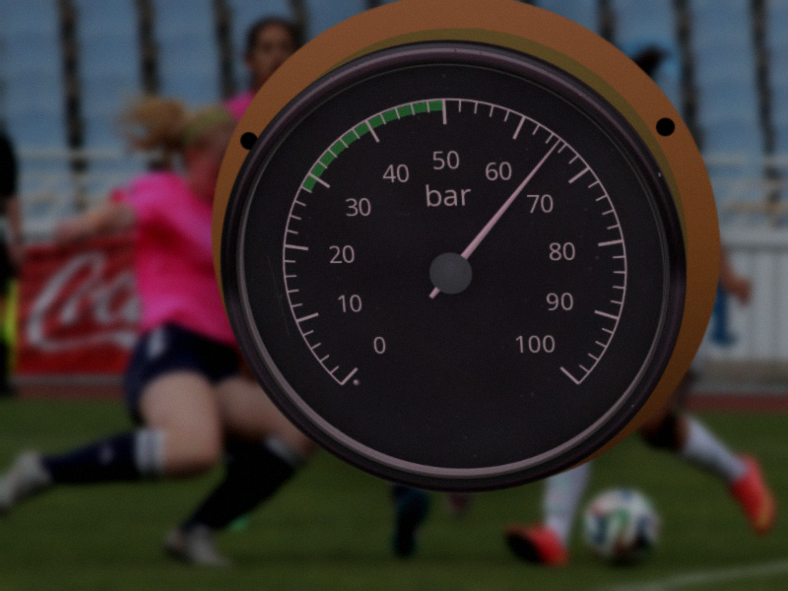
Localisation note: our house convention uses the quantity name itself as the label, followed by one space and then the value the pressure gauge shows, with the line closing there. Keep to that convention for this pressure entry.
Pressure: 65 bar
